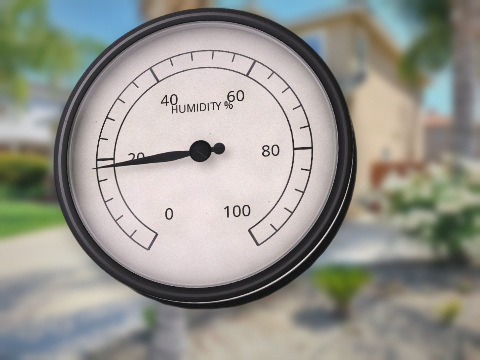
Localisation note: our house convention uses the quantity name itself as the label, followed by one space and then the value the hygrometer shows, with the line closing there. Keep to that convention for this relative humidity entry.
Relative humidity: 18 %
